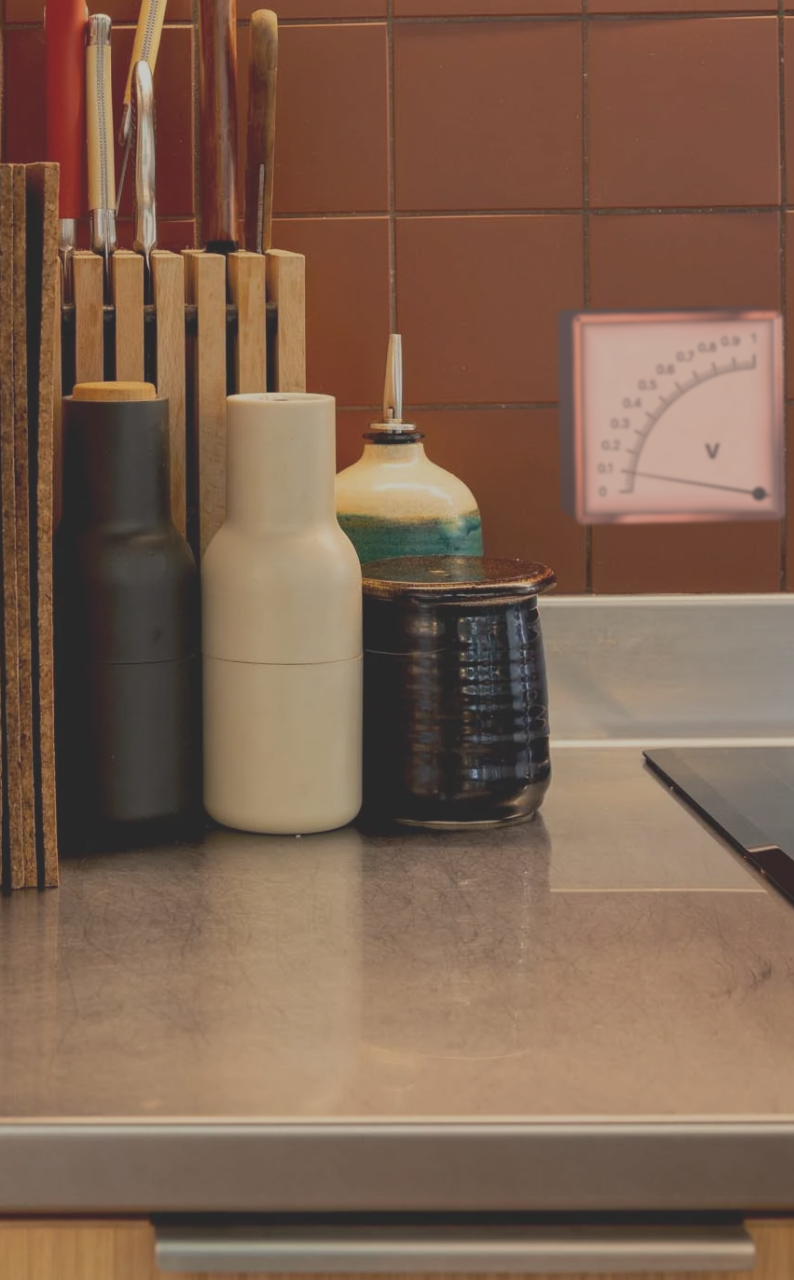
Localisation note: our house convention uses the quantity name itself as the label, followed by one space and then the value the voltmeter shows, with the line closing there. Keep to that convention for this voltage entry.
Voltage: 0.1 V
